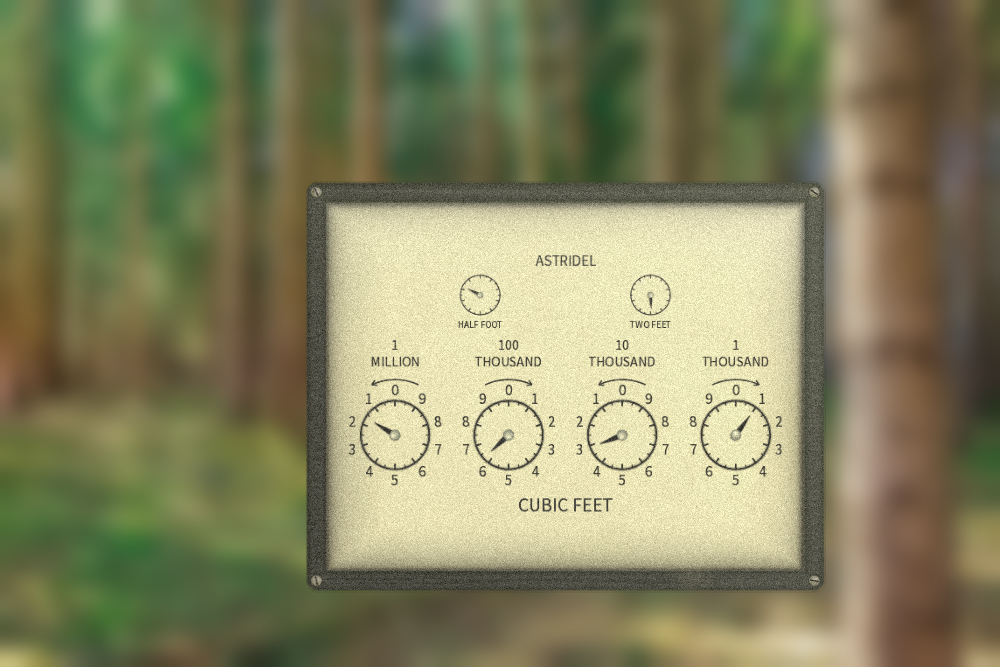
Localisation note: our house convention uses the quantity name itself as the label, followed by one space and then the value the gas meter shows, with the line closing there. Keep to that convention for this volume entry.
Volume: 163100 ft³
